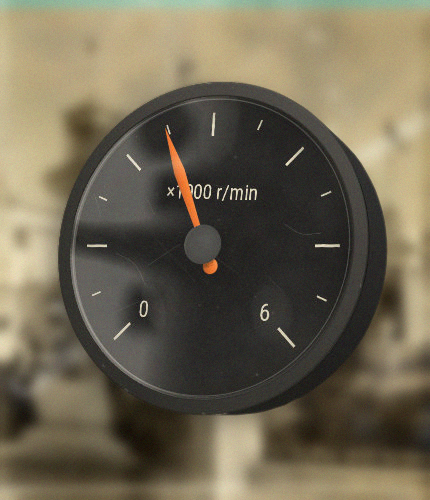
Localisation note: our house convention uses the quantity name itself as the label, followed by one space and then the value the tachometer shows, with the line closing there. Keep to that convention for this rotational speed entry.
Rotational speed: 2500 rpm
